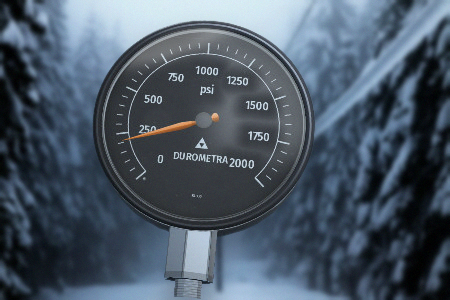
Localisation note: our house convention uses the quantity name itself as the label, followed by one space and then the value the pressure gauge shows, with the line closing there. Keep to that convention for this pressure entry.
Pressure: 200 psi
